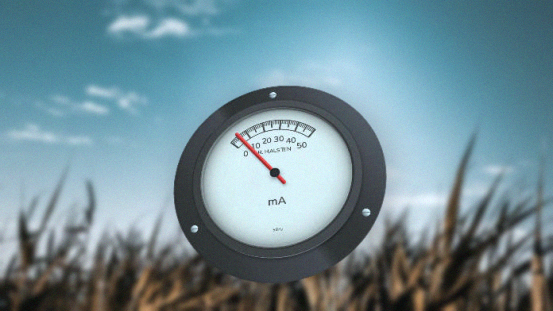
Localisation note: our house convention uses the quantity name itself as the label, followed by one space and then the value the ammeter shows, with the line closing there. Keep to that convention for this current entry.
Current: 5 mA
